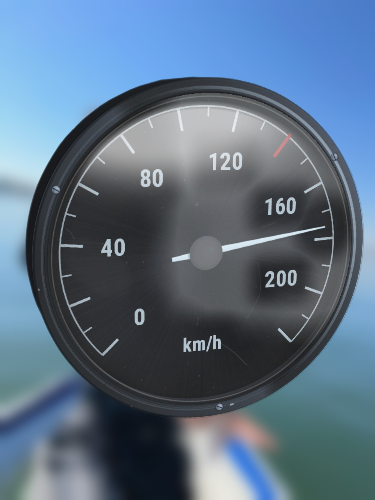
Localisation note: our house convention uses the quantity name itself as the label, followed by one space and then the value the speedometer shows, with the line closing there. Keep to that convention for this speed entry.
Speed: 175 km/h
